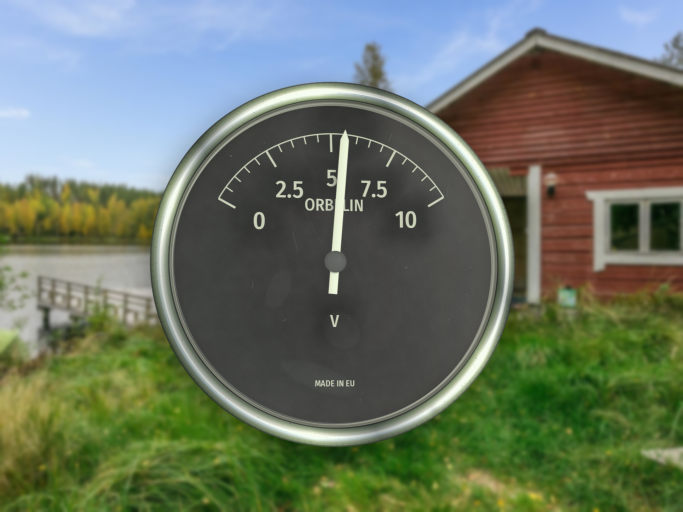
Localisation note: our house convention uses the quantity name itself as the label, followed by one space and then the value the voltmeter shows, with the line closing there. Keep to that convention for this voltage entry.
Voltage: 5.5 V
